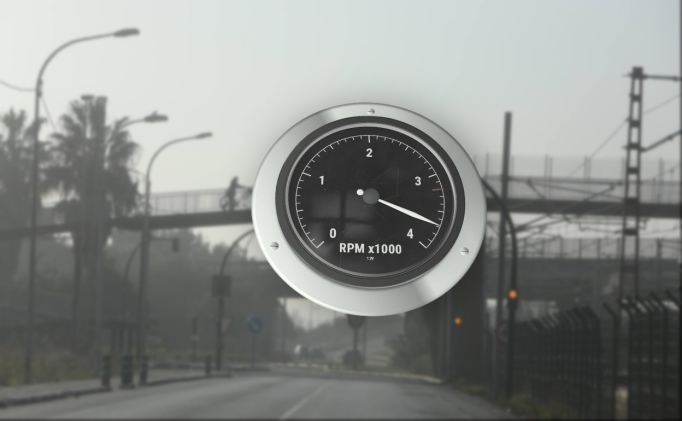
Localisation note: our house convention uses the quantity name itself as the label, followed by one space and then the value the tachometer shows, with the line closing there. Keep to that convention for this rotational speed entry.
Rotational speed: 3700 rpm
